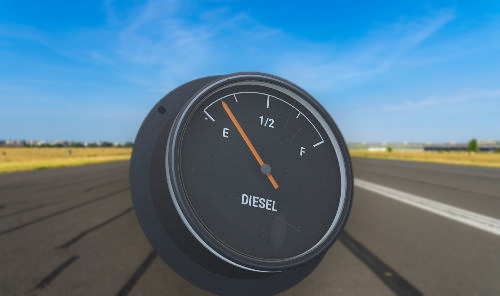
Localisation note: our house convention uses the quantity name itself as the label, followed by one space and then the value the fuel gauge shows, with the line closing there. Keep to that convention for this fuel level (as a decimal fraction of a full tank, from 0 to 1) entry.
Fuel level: 0.125
